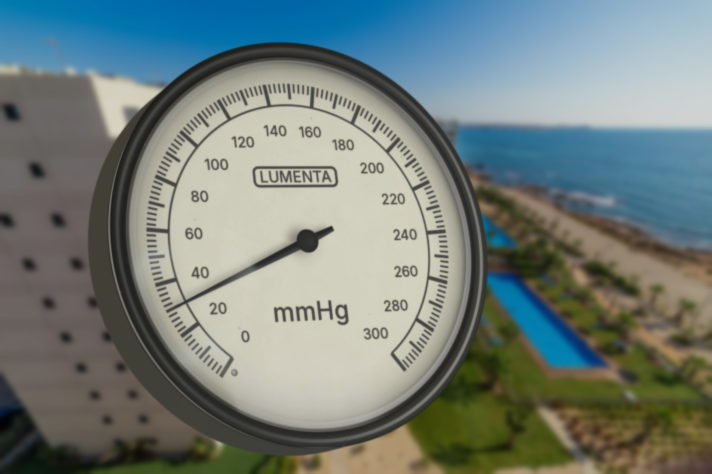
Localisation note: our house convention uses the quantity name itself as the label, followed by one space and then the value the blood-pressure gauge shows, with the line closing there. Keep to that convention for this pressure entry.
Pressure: 30 mmHg
